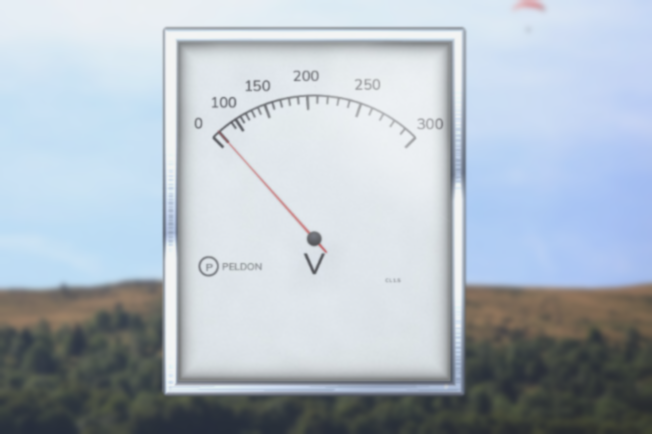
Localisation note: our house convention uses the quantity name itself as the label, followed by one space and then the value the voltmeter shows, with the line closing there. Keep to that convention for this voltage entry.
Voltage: 50 V
